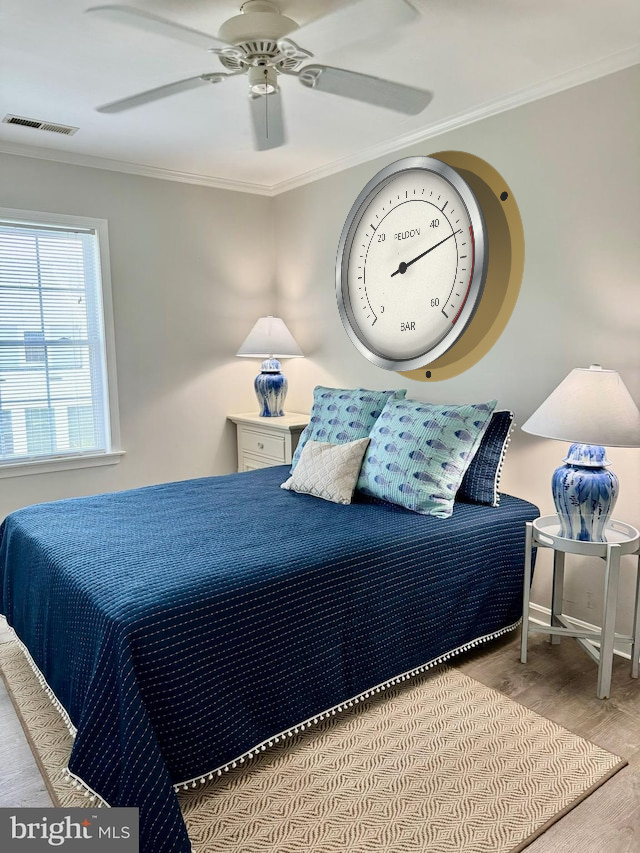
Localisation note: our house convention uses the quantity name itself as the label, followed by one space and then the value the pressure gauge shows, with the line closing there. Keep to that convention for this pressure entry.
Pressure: 46 bar
